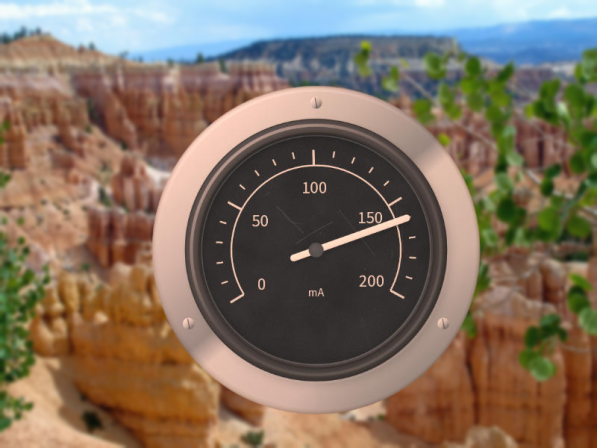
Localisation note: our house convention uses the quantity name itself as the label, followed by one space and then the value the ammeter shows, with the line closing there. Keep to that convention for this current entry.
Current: 160 mA
